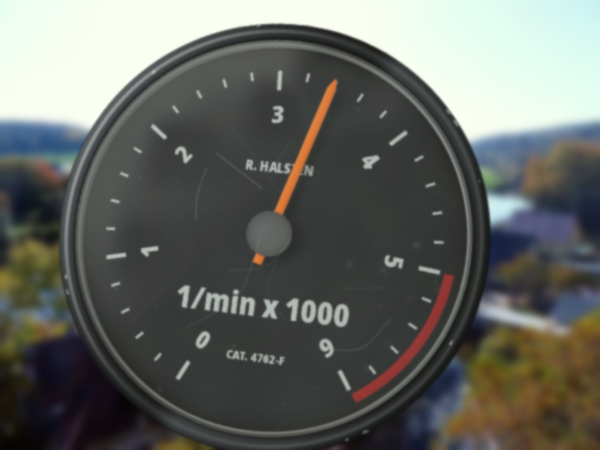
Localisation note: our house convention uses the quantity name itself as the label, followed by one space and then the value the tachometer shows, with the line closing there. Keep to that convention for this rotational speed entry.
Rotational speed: 3400 rpm
